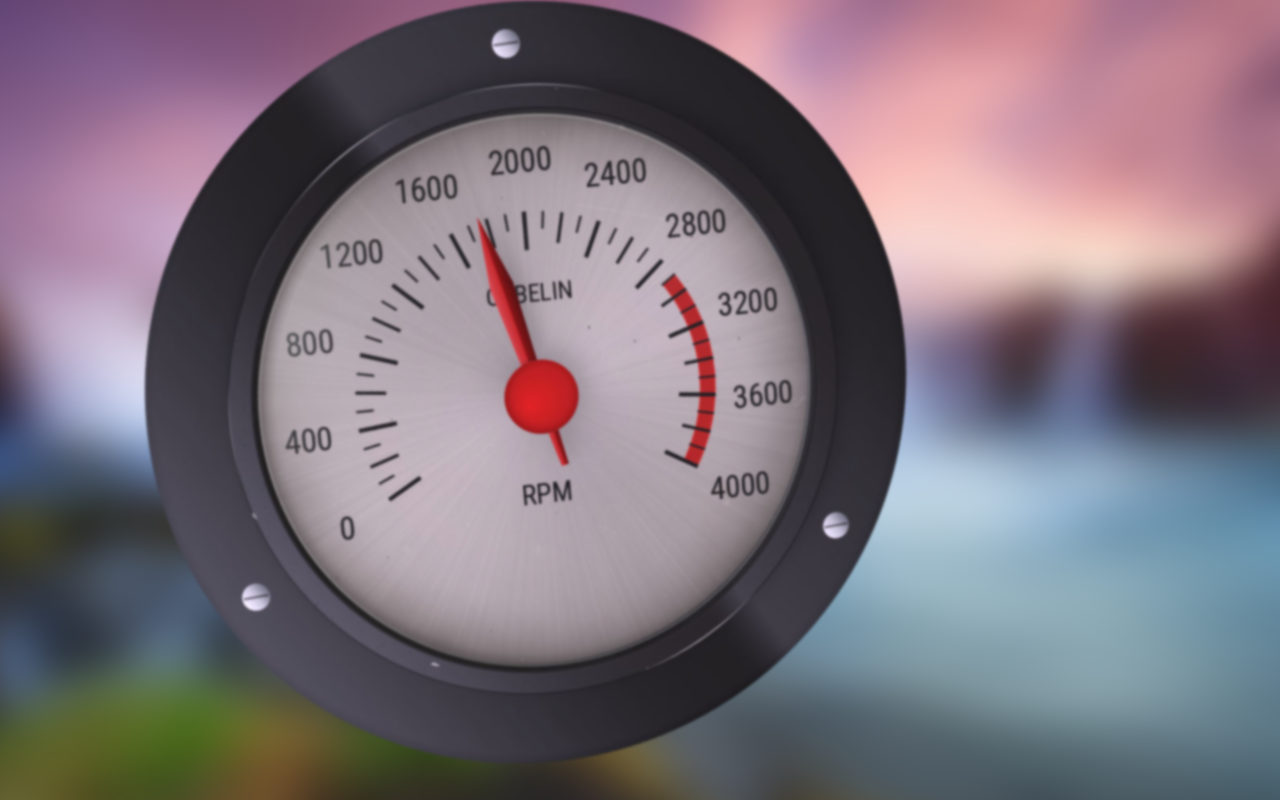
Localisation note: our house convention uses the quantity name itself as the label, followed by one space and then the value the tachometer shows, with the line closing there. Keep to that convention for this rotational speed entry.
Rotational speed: 1750 rpm
